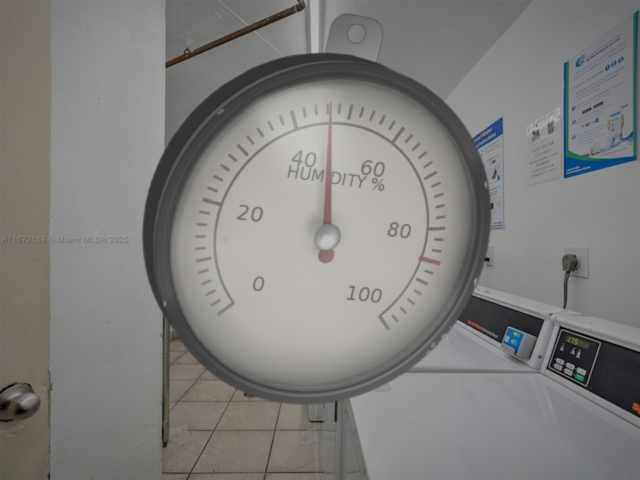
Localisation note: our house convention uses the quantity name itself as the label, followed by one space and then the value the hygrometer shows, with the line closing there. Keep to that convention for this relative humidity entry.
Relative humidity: 46 %
